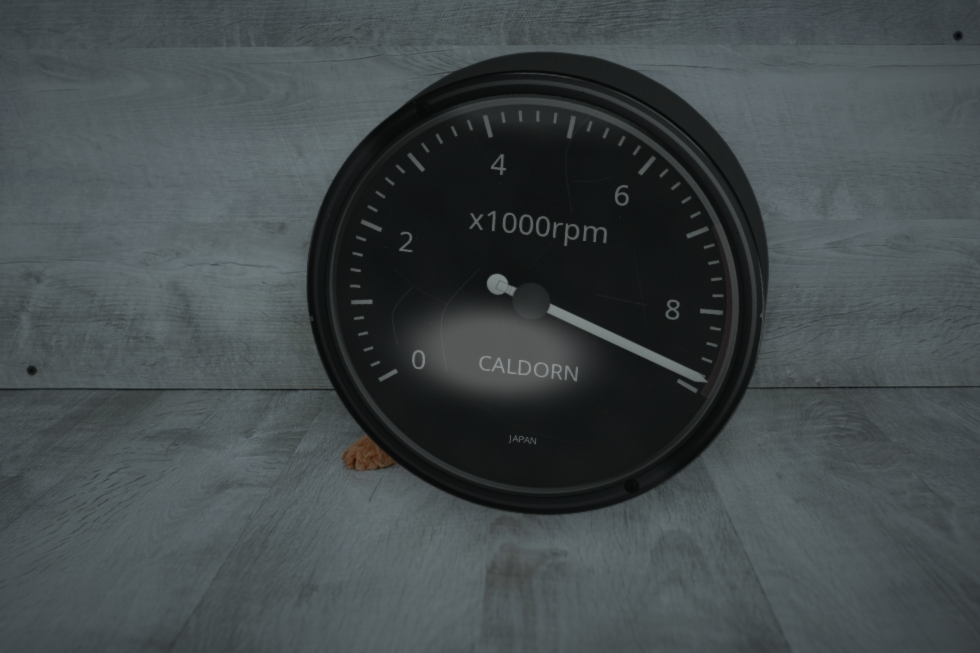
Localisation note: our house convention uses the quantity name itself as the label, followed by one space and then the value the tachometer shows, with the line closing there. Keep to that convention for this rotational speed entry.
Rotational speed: 8800 rpm
